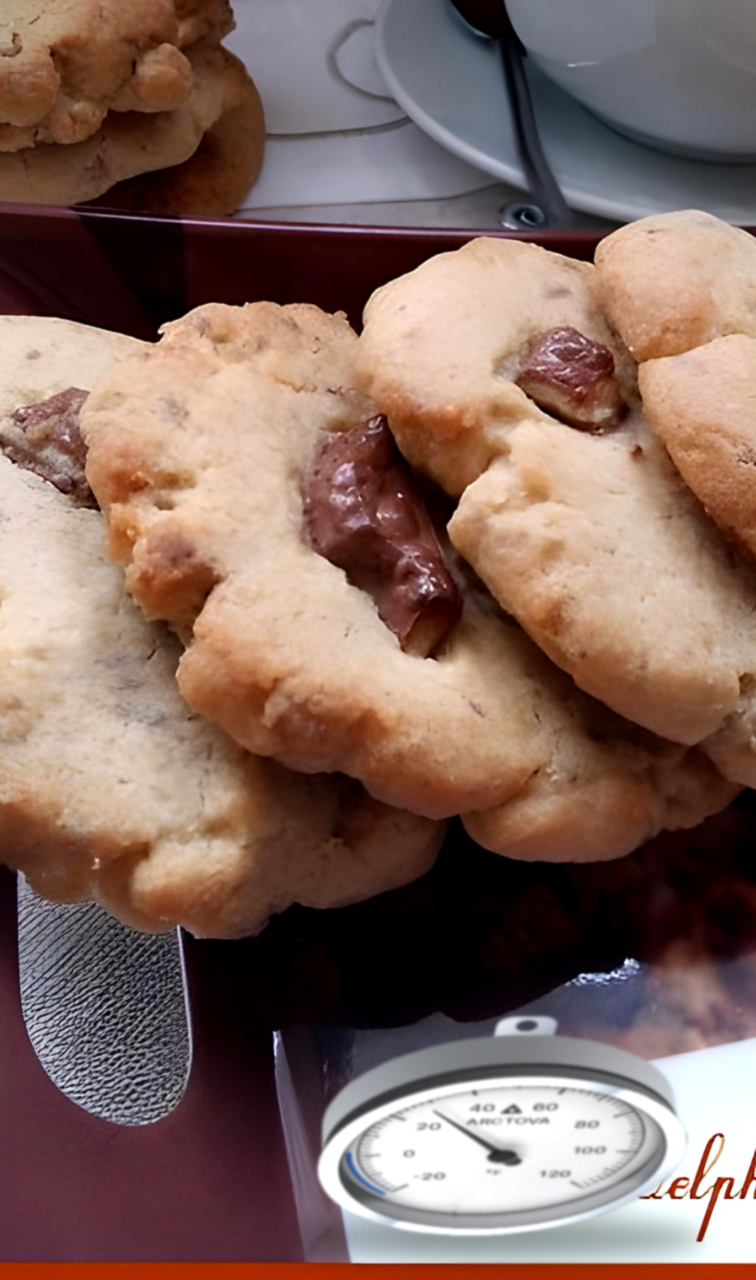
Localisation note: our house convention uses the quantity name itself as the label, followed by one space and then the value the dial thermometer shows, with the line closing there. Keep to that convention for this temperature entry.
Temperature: 30 °F
